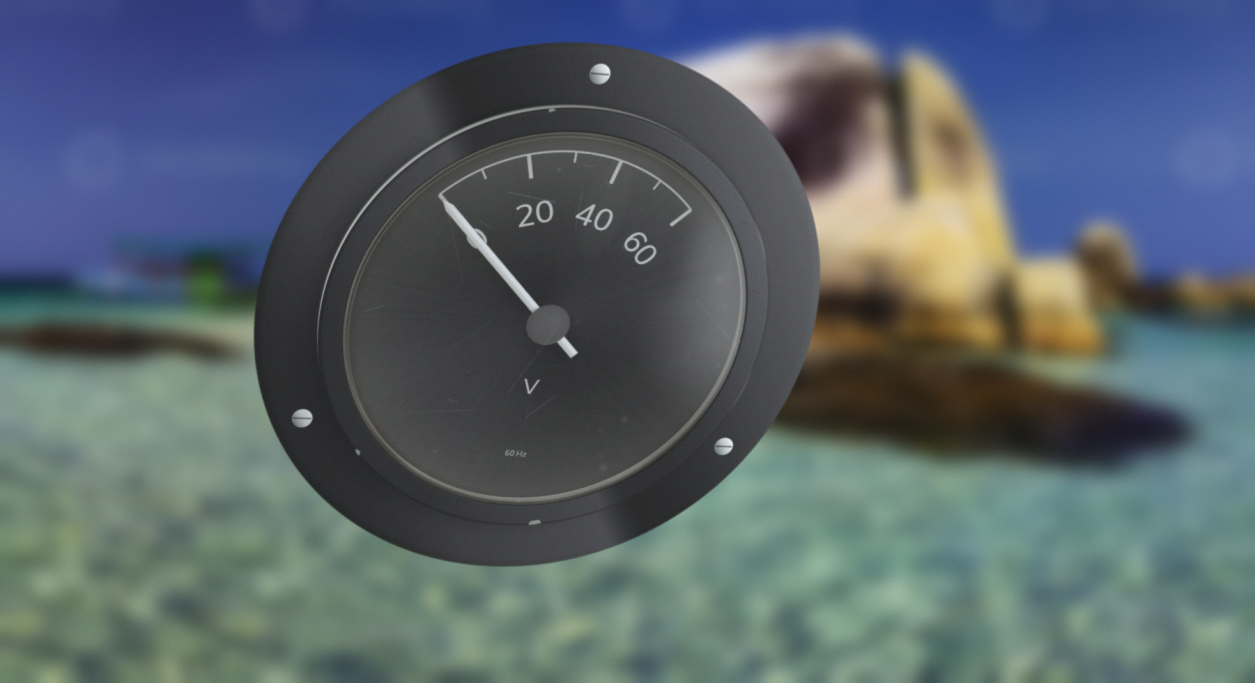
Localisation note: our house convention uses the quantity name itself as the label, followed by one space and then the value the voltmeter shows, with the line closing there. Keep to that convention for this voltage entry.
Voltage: 0 V
